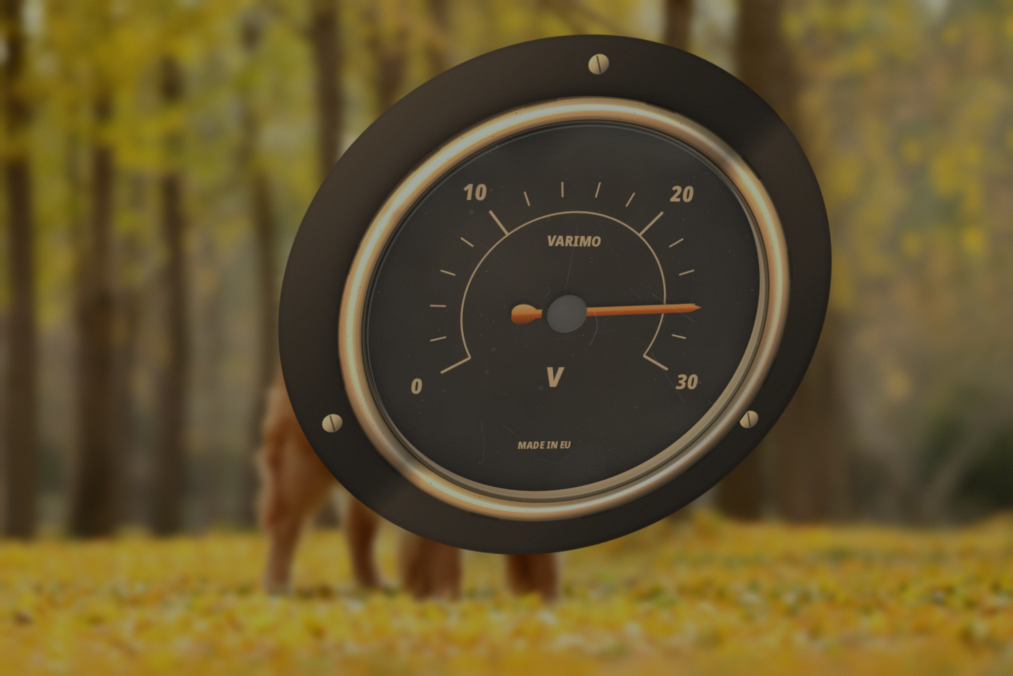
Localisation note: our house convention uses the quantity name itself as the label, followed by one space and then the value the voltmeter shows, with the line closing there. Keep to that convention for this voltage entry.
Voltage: 26 V
